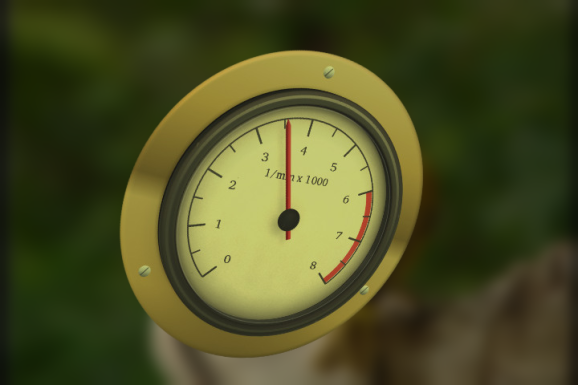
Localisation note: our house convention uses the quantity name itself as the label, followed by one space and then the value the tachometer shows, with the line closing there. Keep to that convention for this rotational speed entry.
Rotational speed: 3500 rpm
